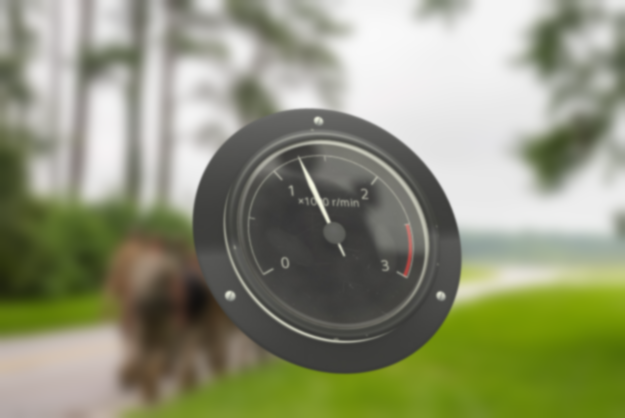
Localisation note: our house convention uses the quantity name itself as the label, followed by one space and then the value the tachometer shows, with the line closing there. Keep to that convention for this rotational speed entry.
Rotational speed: 1250 rpm
